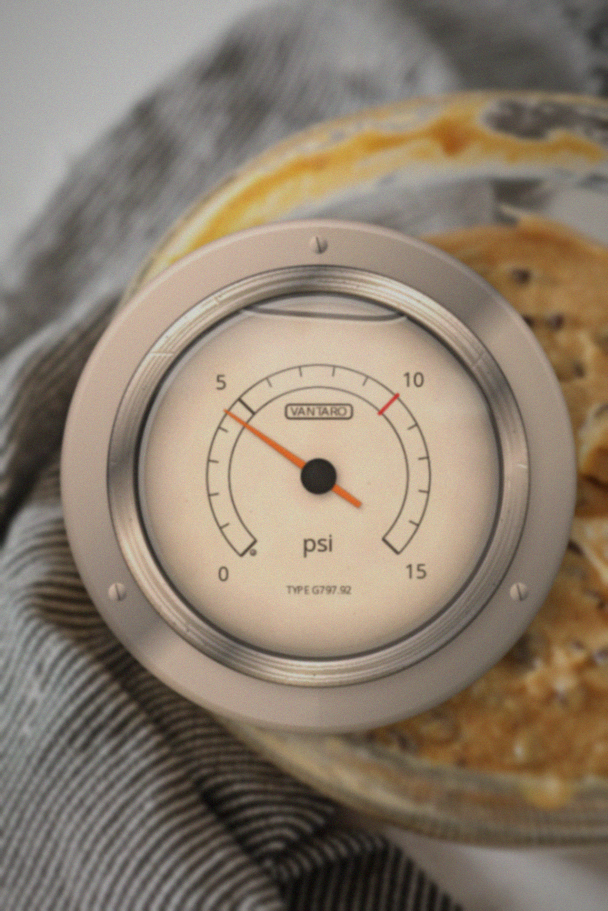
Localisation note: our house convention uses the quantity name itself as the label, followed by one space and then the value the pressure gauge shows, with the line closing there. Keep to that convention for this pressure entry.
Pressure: 4.5 psi
